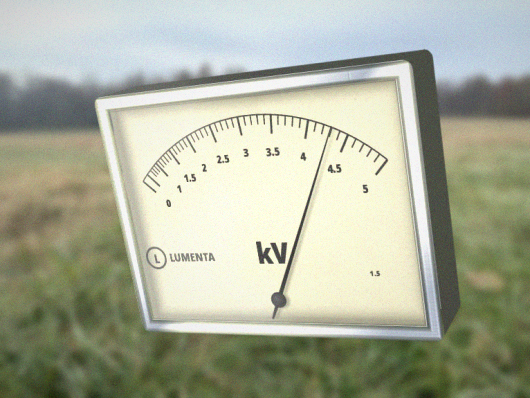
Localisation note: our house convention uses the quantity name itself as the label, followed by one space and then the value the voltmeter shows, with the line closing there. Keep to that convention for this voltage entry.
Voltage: 4.3 kV
